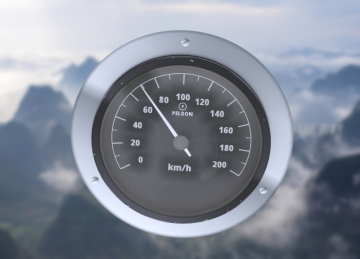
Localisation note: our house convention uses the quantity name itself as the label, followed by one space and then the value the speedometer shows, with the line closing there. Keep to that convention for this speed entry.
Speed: 70 km/h
